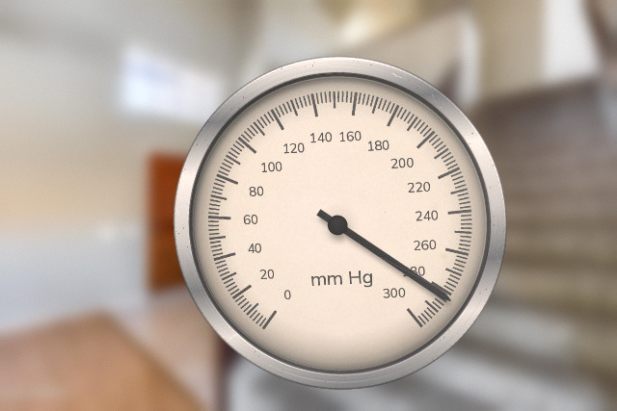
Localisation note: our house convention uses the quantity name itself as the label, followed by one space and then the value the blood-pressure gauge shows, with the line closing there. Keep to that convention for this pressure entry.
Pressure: 282 mmHg
